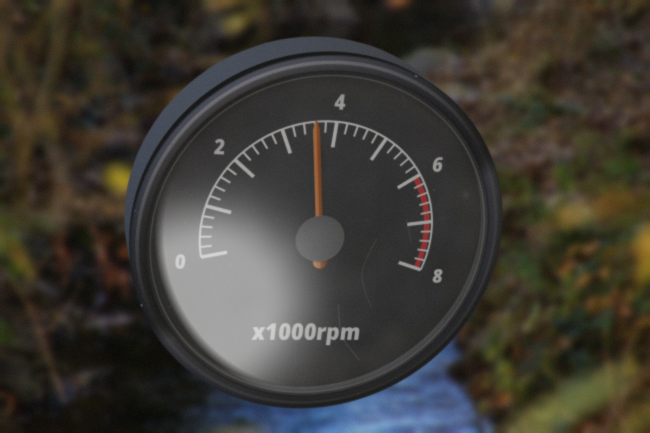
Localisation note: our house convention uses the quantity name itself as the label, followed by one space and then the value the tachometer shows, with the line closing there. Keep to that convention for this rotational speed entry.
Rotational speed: 3600 rpm
